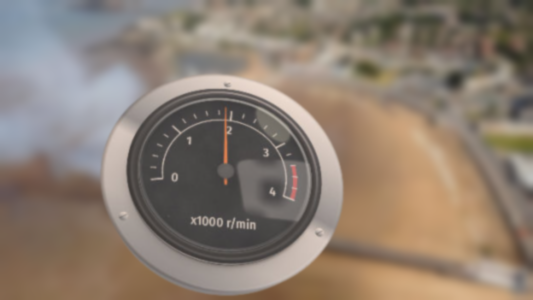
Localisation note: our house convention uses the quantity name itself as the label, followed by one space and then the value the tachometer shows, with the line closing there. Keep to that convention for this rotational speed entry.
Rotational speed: 1900 rpm
